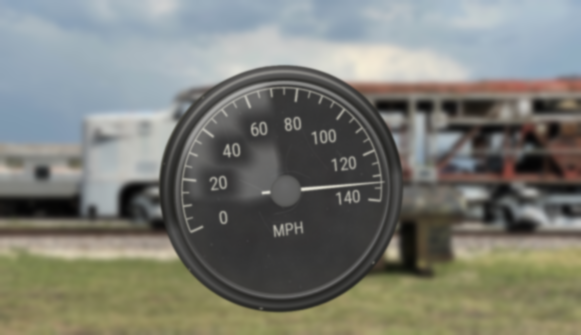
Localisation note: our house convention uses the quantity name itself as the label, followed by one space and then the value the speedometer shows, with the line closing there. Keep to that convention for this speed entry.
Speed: 132.5 mph
